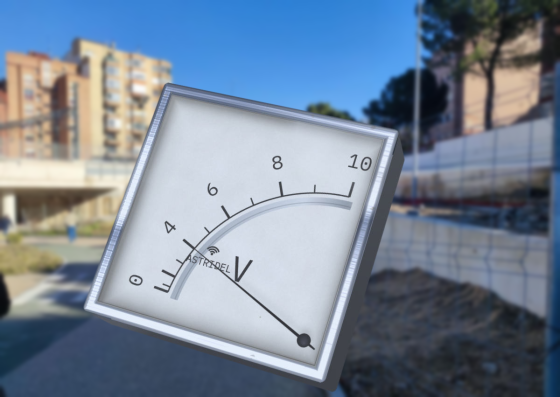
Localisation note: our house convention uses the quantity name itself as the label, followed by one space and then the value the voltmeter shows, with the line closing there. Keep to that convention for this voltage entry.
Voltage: 4 V
